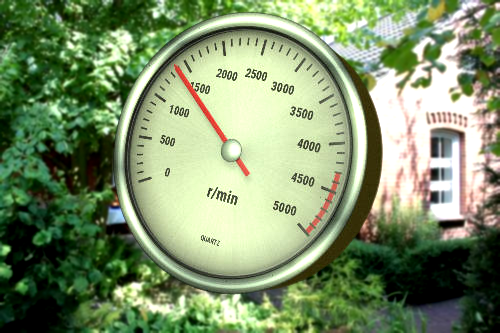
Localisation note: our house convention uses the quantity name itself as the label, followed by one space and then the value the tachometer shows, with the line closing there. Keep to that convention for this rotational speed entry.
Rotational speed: 1400 rpm
